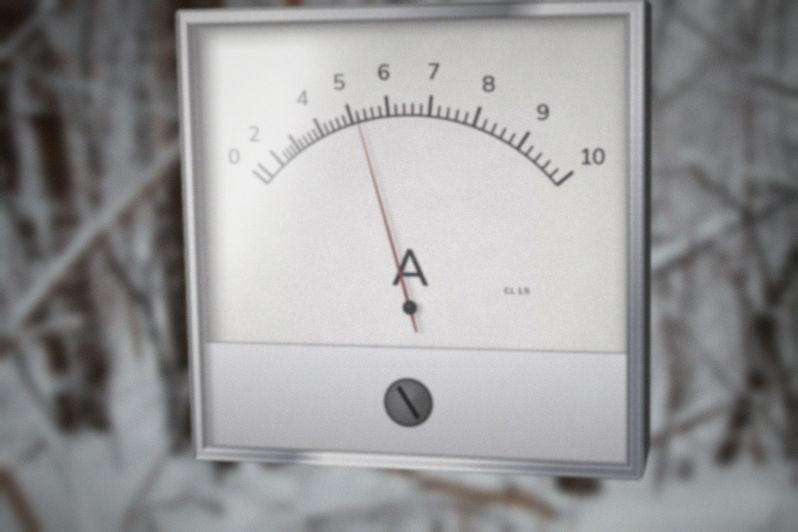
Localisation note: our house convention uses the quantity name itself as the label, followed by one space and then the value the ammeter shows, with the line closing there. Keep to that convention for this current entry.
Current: 5.2 A
